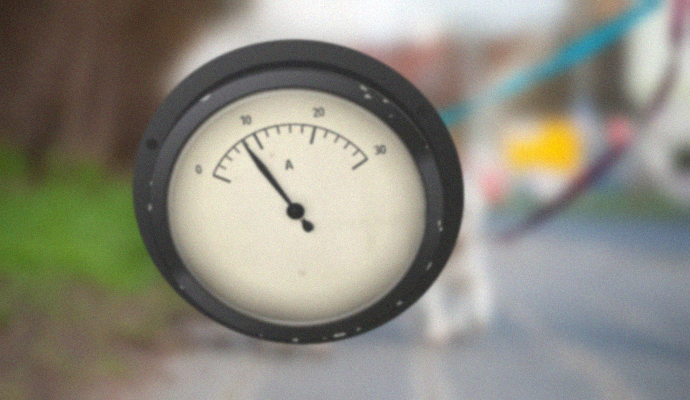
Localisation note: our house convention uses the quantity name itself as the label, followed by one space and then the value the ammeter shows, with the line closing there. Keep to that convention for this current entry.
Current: 8 A
